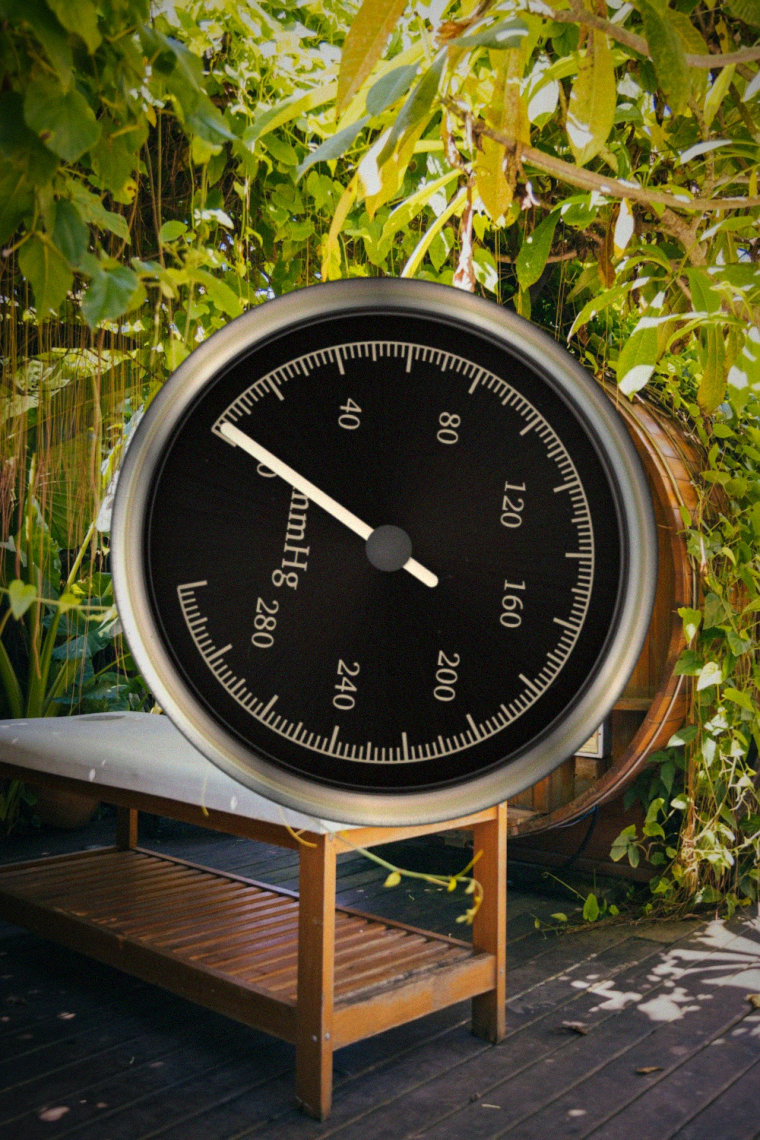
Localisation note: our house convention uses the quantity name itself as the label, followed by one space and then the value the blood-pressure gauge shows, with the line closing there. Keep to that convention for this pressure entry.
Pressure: 2 mmHg
